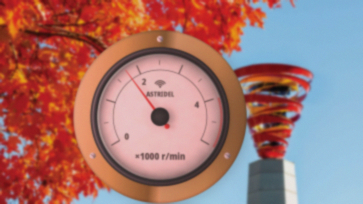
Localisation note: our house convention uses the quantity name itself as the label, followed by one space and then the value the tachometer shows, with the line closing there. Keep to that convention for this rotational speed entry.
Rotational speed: 1750 rpm
